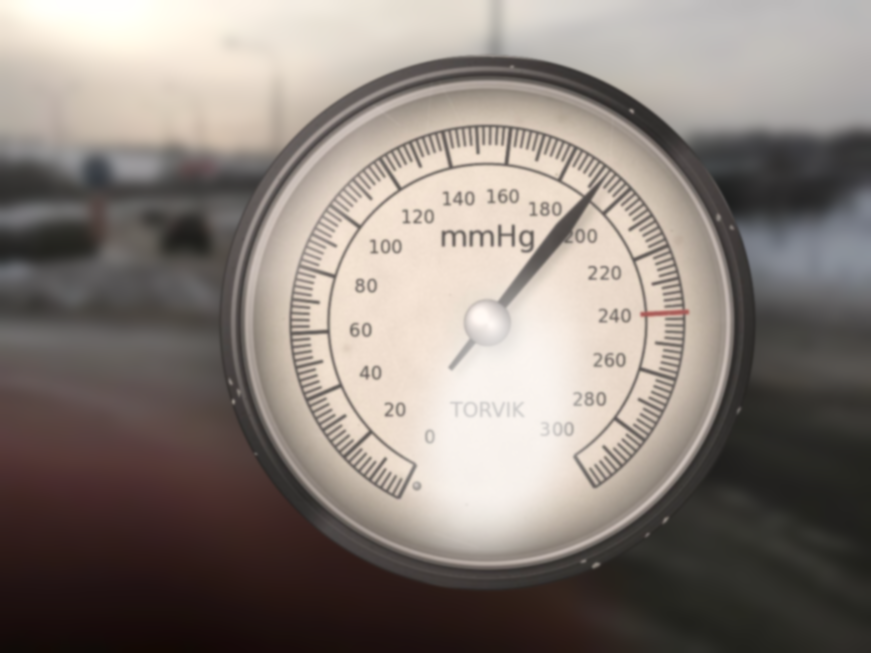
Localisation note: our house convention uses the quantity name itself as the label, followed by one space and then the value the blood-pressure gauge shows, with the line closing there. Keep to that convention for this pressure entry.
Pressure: 192 mmHg
